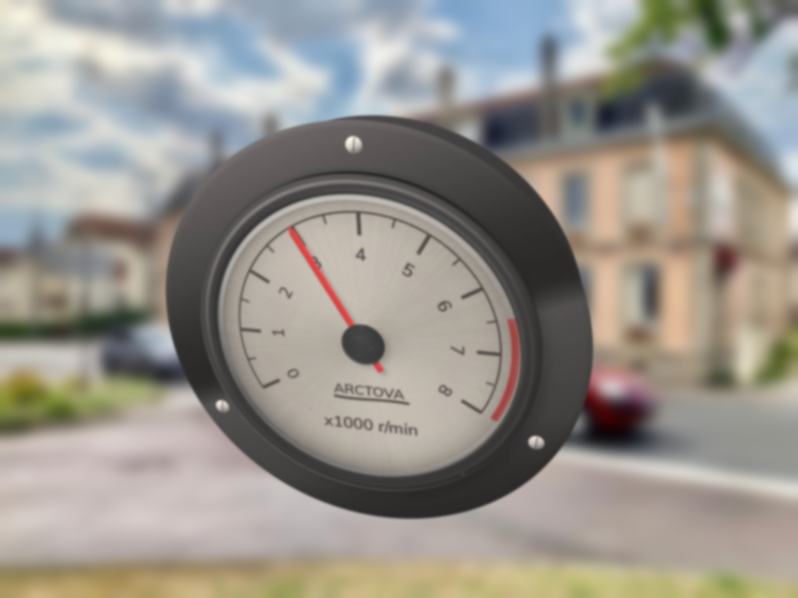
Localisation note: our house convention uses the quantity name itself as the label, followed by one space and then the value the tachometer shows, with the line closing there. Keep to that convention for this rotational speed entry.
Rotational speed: 3000 rpm
